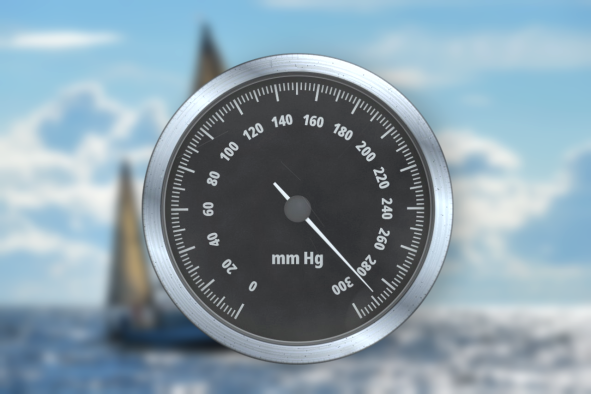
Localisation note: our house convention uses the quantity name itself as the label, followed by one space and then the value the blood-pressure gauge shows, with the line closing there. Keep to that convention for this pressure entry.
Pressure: 288 mmHg
